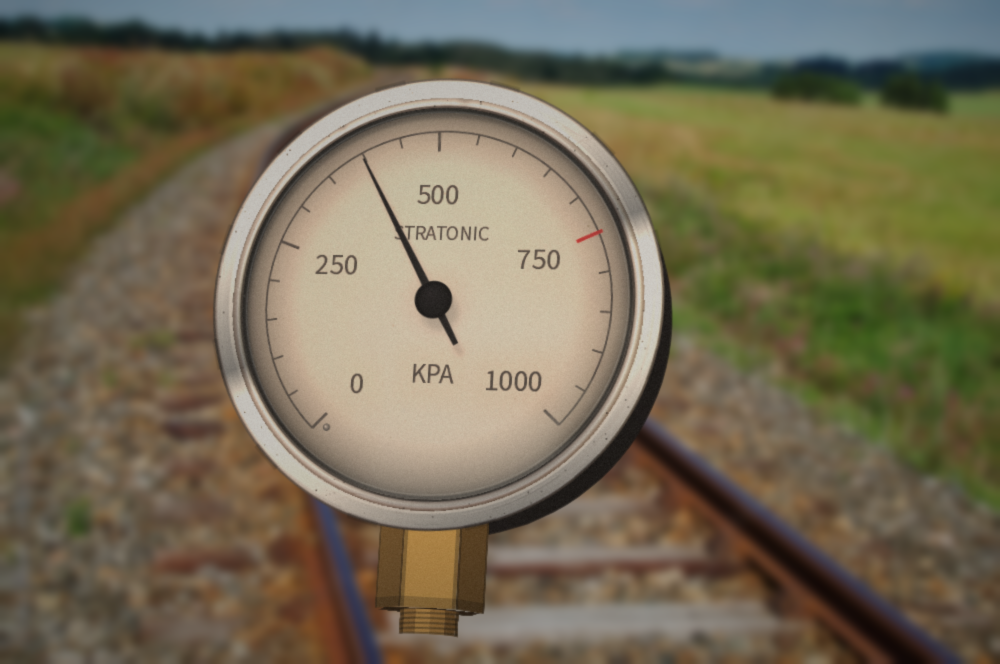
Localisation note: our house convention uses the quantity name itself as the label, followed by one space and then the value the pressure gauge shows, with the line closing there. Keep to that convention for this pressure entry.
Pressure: 400 kPa
